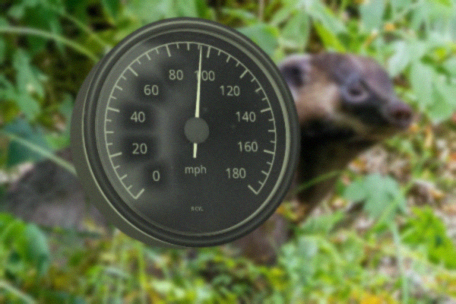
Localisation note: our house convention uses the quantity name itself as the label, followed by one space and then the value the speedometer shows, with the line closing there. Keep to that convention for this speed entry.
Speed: 95 mph
